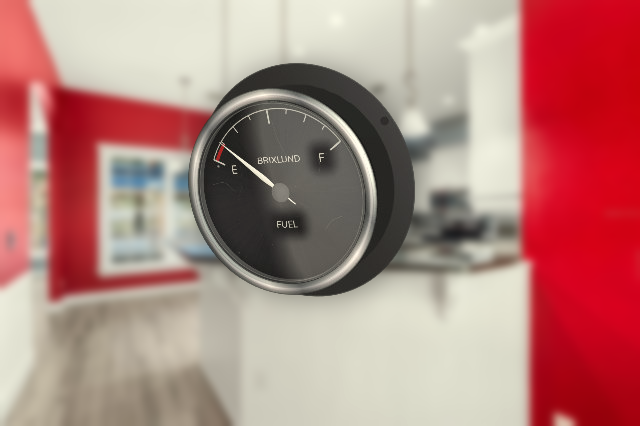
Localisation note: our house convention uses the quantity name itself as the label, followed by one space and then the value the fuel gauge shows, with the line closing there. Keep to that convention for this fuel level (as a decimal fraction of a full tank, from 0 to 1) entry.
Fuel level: 0.125
